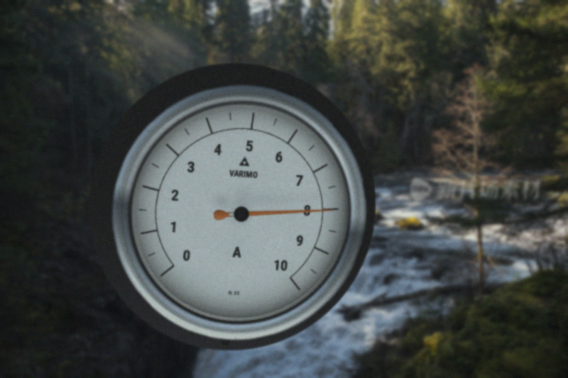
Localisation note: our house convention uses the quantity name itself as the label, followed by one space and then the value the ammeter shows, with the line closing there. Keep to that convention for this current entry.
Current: 8 A
